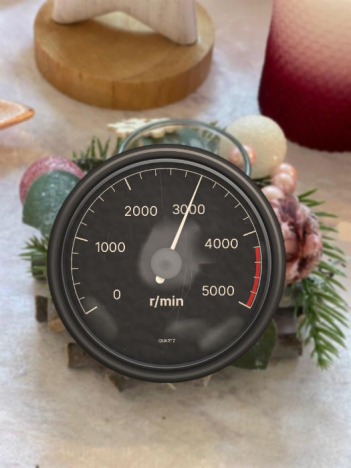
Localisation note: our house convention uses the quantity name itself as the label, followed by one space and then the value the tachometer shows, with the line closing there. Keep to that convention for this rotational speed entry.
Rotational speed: 3000 rpm
